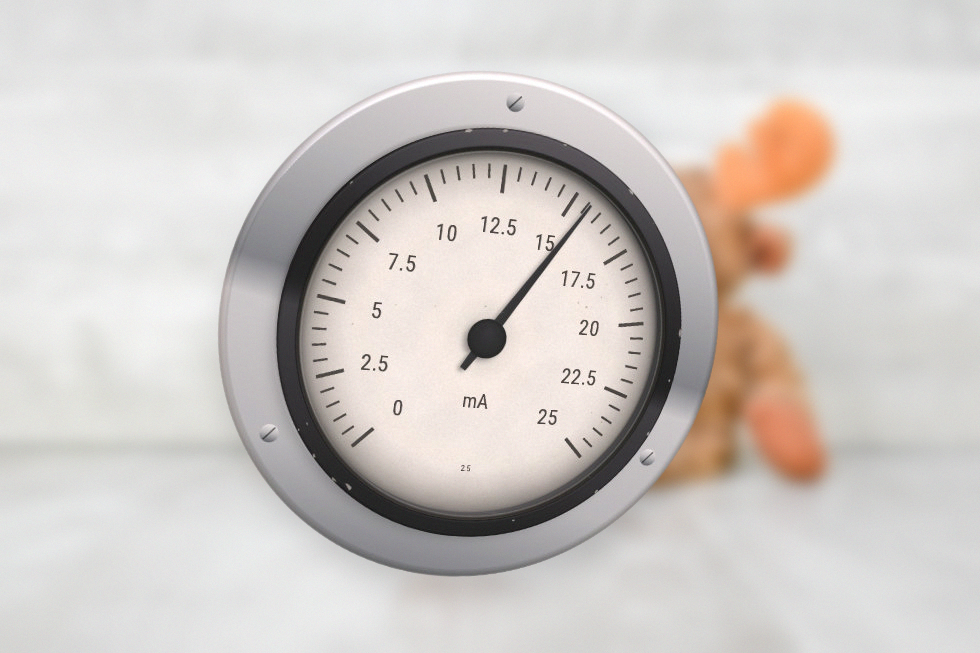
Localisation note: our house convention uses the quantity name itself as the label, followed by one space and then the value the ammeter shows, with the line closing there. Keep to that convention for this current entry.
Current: 15.5 mA
